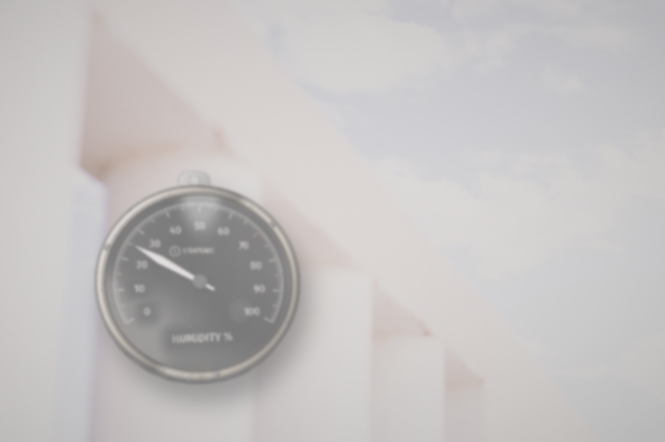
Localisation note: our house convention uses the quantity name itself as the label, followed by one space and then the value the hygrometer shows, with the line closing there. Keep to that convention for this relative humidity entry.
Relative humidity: 25 %
